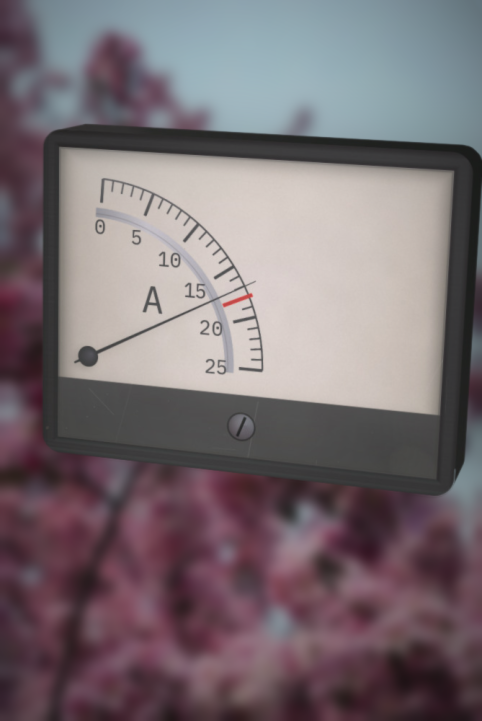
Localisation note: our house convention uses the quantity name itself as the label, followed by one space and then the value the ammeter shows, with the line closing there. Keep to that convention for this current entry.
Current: 17 A
